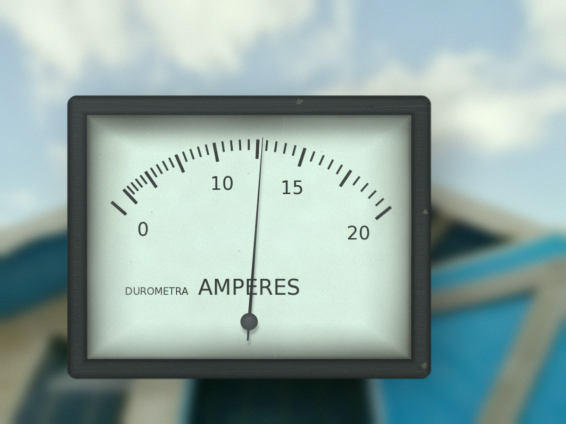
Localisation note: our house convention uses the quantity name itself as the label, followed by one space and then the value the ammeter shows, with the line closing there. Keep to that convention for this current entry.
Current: 12.75 A
